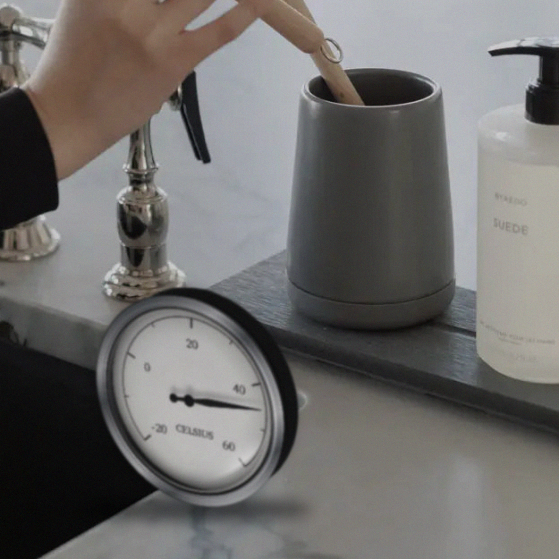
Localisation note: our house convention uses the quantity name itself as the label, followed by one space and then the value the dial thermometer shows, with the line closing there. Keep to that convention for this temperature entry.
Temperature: 45 °C
